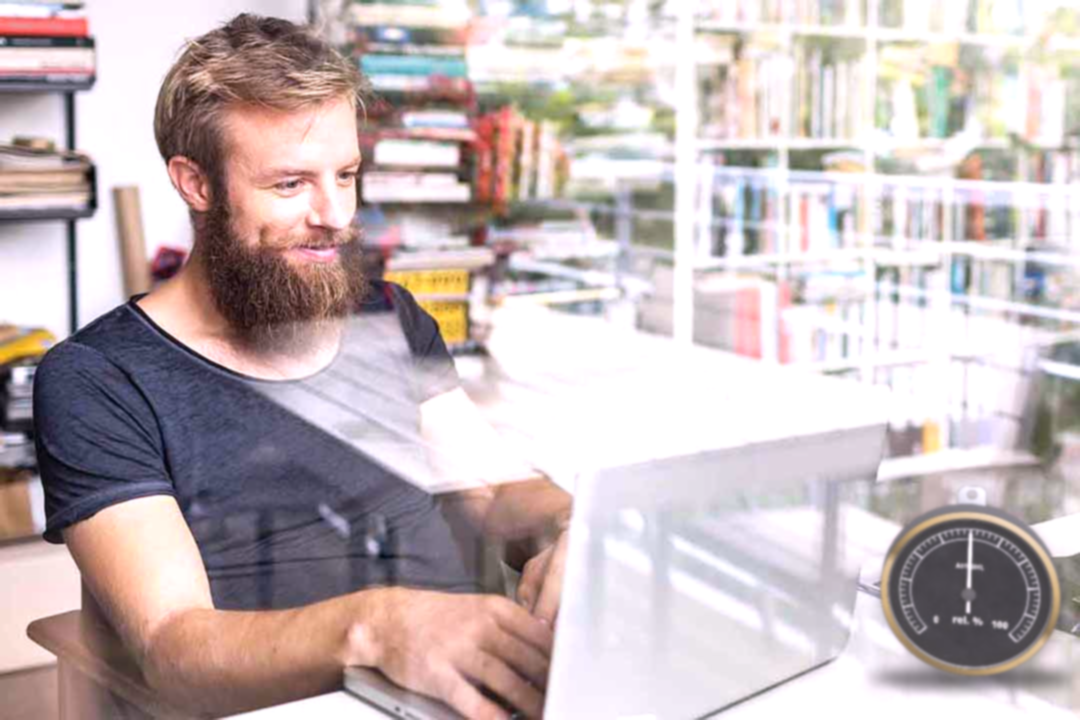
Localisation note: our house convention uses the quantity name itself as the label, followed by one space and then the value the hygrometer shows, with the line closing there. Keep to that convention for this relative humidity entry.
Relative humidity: 50 %
